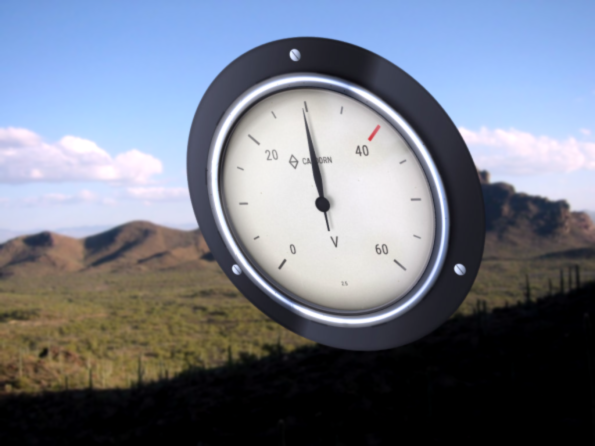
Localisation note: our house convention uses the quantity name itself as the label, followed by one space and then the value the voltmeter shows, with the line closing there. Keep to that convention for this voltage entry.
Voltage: 30 V
